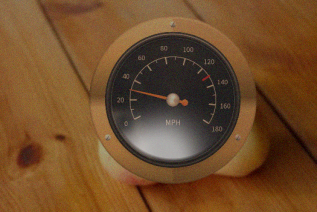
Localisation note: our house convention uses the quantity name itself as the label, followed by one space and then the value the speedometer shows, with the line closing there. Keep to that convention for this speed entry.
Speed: 30 mph
